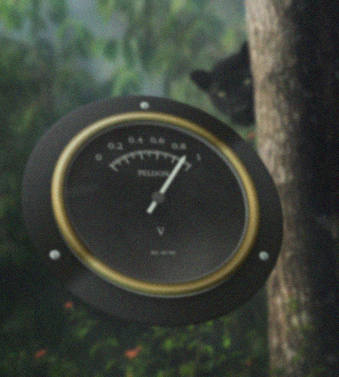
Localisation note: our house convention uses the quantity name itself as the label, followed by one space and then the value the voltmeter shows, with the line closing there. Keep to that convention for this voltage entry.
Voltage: 0.9 V
